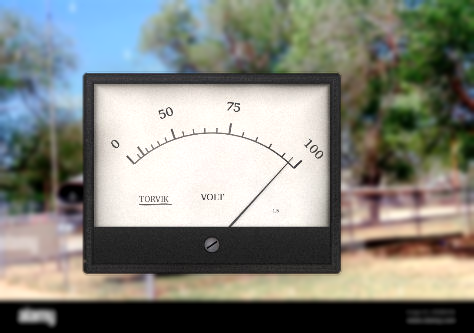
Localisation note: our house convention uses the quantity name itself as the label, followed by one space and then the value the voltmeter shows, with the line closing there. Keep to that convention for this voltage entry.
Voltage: 97.5 V
